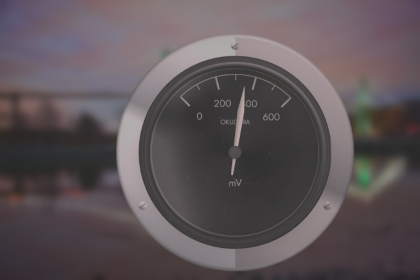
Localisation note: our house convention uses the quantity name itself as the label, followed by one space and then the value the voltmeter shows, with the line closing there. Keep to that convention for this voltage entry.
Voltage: 350 mV
